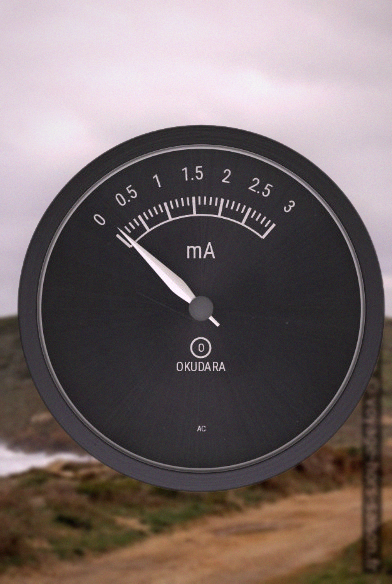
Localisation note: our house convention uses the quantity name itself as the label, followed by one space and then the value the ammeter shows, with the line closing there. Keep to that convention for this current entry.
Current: 0.1 mA
